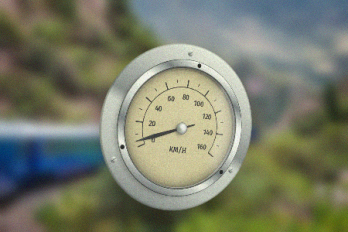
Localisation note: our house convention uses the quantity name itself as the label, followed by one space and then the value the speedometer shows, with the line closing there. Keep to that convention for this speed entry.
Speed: 5 km/h
